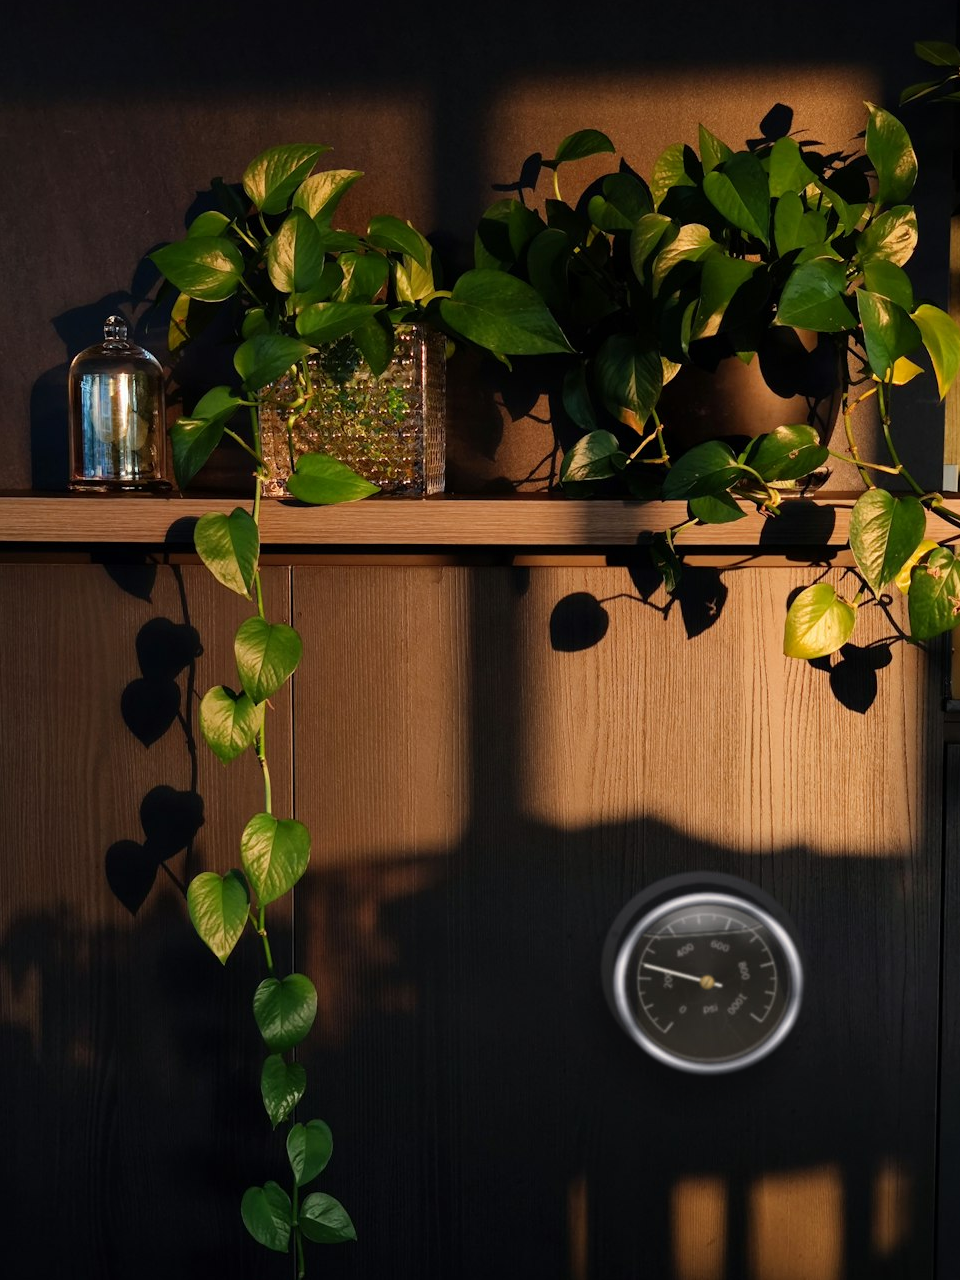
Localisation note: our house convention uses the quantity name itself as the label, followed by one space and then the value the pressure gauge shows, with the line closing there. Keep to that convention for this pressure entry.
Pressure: 250 psi
